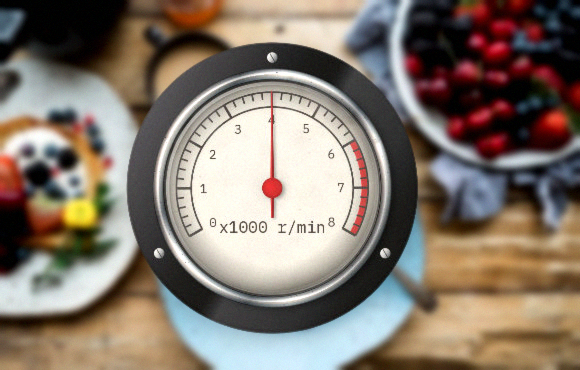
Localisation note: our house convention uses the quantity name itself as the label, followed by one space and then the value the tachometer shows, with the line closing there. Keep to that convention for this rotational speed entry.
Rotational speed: 4000 rpm
